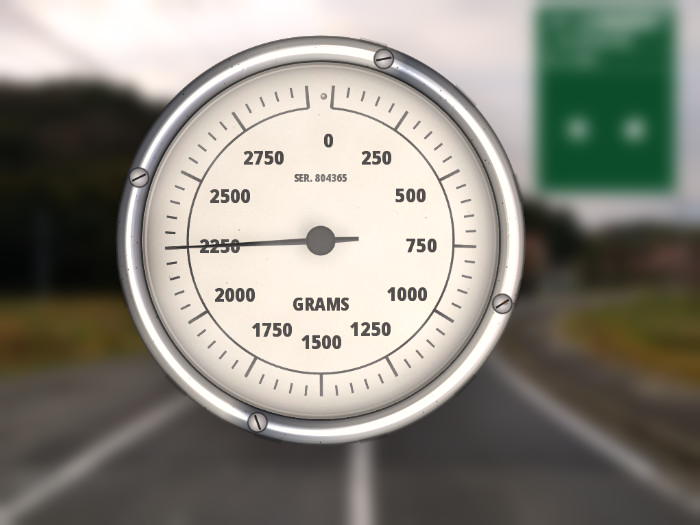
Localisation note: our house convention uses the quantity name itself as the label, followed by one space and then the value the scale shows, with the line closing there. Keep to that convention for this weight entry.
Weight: 2250 g
